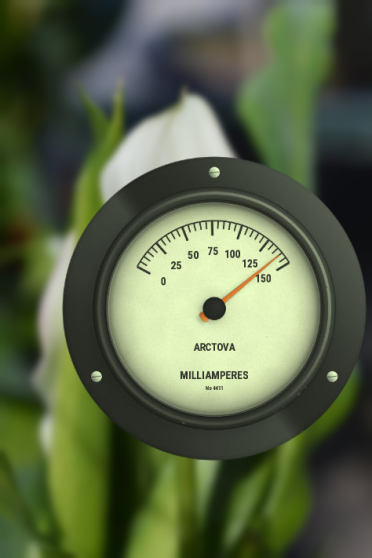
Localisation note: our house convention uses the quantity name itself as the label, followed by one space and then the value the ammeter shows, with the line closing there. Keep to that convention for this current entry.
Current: 140 mA
